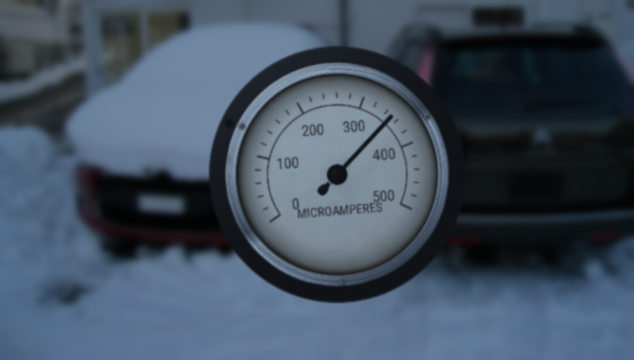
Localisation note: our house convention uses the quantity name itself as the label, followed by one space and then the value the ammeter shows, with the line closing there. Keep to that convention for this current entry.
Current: 350 µA
